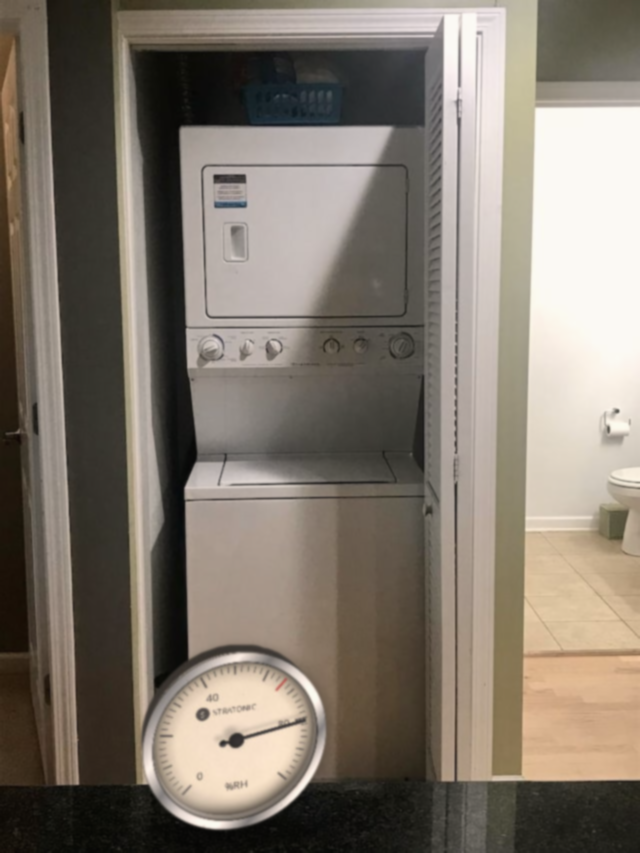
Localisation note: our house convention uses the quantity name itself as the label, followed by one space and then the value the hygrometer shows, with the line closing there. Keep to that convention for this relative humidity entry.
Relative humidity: 80 %
